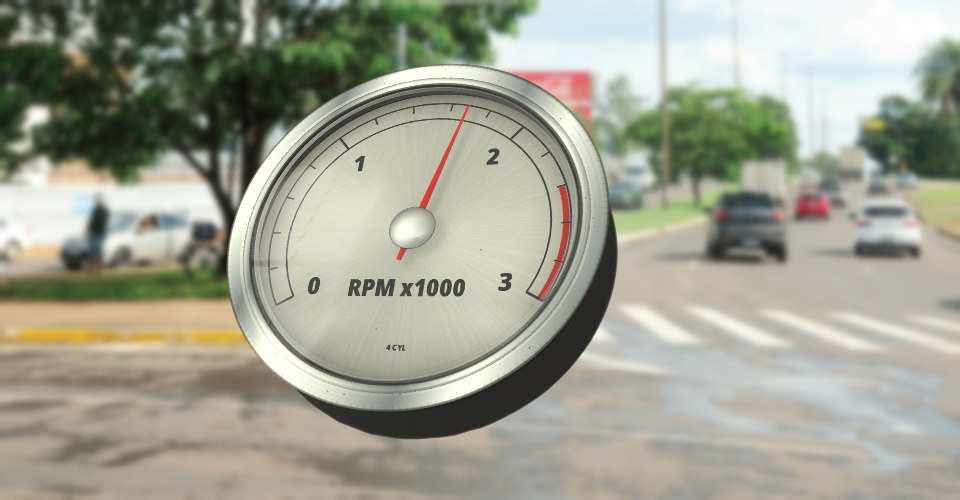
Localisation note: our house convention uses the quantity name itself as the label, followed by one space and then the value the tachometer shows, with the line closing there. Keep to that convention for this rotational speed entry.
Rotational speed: 1700 rpm
